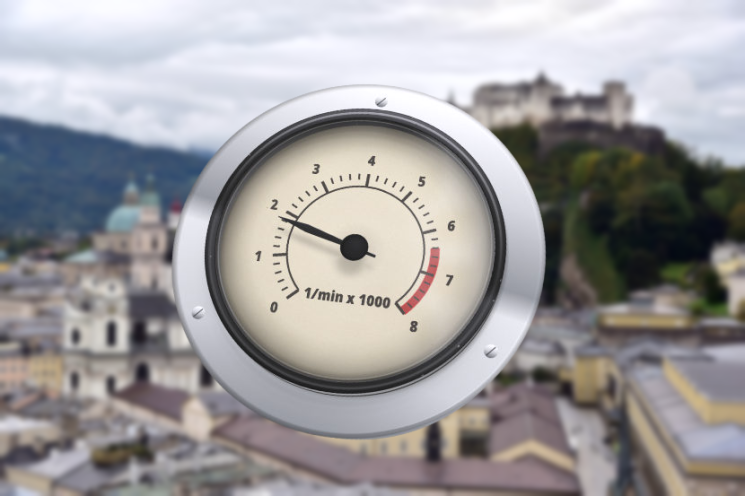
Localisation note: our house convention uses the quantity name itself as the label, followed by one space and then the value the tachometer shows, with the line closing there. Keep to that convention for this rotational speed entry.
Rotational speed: 1800 rpm
